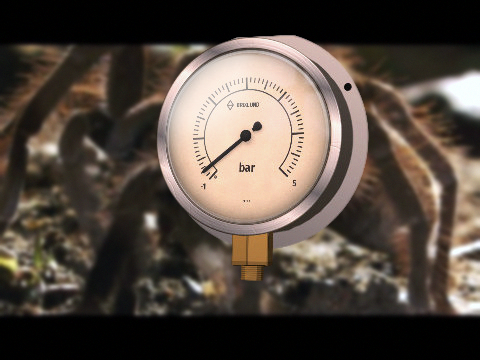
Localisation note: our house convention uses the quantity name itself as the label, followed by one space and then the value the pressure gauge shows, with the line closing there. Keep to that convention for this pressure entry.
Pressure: -0.8 bar
